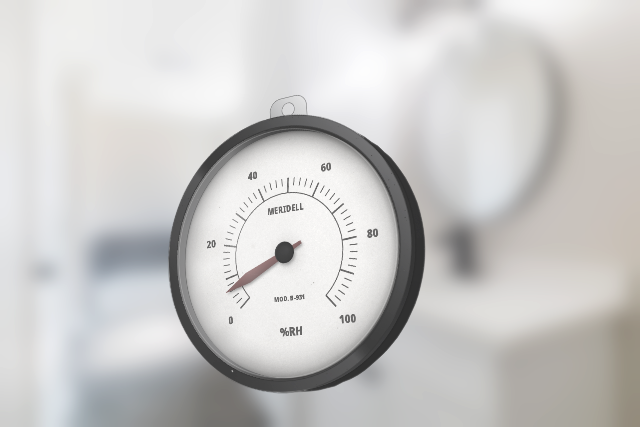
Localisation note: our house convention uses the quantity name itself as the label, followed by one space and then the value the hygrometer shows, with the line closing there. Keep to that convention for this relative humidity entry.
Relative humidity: 6 %
